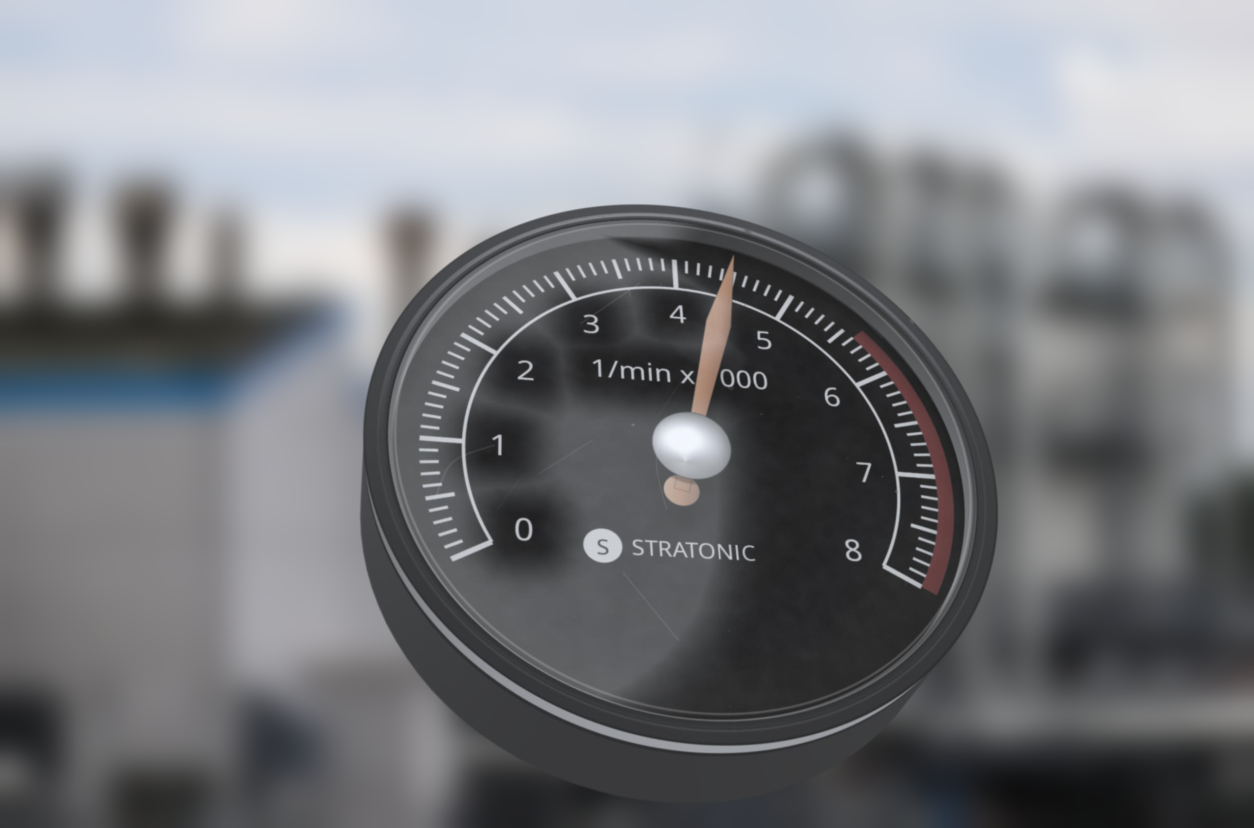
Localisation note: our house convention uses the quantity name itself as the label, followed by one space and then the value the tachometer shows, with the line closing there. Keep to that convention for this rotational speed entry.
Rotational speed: 4450 rpm
